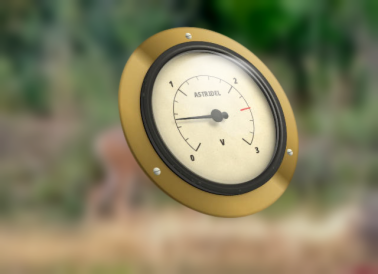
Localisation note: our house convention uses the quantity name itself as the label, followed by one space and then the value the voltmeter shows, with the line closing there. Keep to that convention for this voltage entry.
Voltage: 0.5 V
